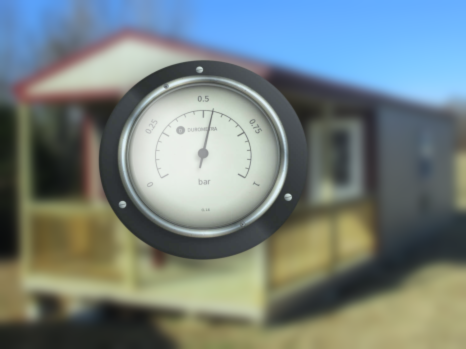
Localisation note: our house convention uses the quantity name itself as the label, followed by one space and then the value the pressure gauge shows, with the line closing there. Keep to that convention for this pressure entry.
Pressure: 0.55 bar
